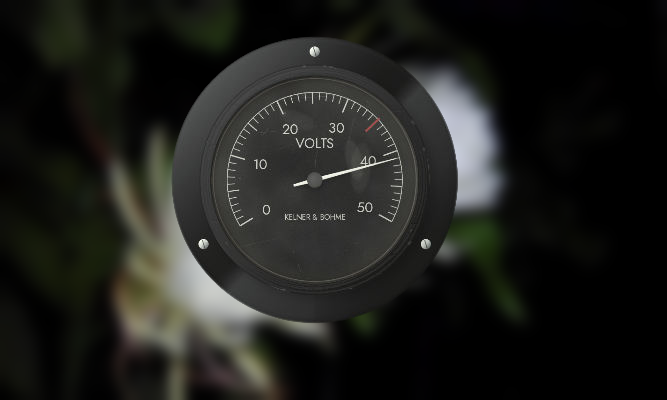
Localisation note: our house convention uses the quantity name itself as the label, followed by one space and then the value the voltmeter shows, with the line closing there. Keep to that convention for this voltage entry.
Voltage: 41 V
